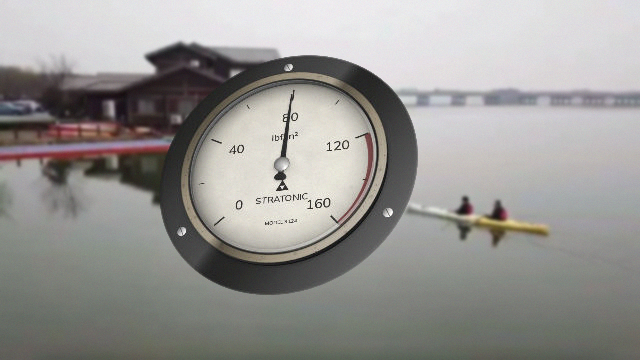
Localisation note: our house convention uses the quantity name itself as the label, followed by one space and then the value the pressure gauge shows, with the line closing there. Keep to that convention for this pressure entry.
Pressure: 80 psi
